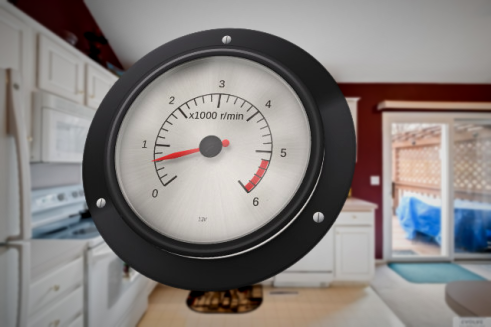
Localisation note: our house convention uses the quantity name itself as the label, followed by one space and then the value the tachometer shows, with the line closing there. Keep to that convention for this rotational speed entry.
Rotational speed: 600 rpm
